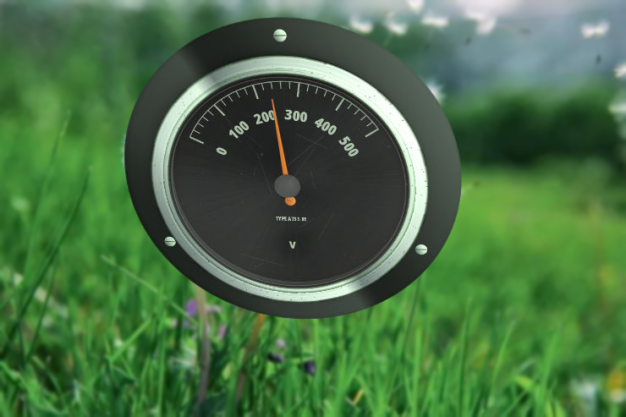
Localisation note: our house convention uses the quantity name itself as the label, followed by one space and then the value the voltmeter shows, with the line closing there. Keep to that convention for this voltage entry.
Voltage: 240 V
